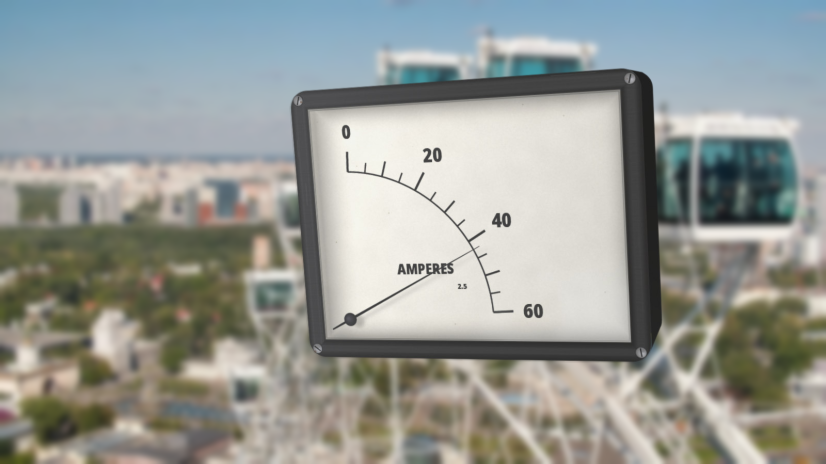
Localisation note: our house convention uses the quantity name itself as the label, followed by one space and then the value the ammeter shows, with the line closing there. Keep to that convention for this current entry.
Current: 42.5 A
